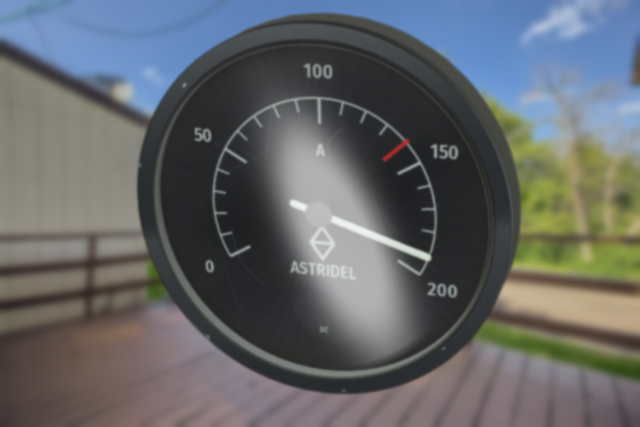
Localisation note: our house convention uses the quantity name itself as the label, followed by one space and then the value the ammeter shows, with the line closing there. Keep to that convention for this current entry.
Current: 190 A
